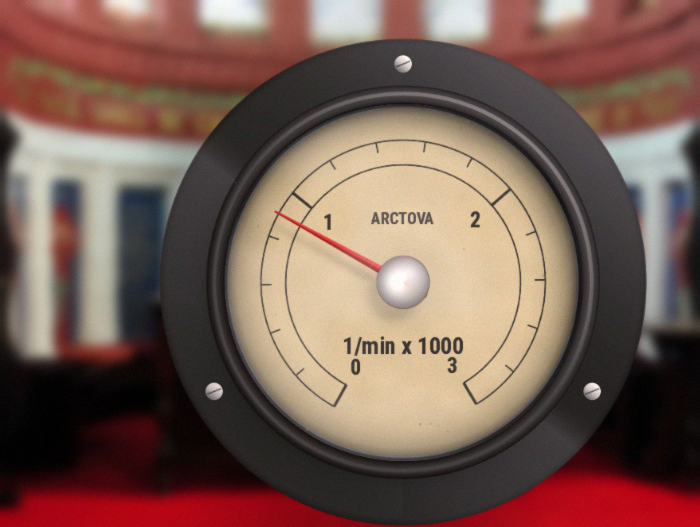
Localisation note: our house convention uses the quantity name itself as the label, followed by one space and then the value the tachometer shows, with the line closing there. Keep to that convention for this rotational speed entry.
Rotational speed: 900 rpm
